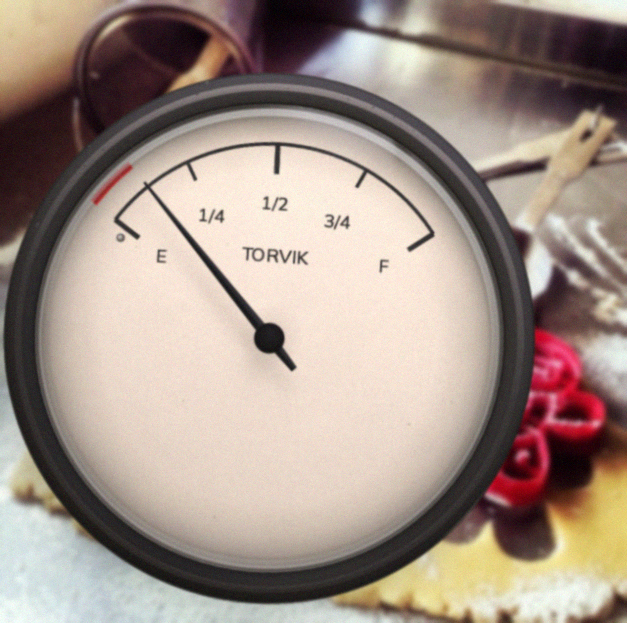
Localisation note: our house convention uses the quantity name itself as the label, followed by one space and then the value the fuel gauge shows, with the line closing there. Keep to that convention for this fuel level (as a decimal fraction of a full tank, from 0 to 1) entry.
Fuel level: 0.125
